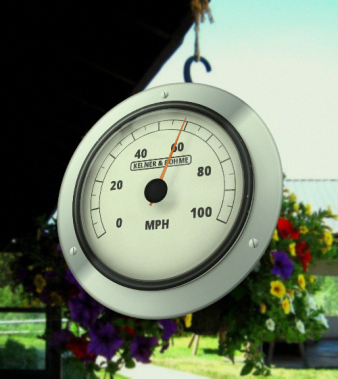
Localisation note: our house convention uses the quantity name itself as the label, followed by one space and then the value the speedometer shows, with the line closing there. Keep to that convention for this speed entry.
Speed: 60 mph
